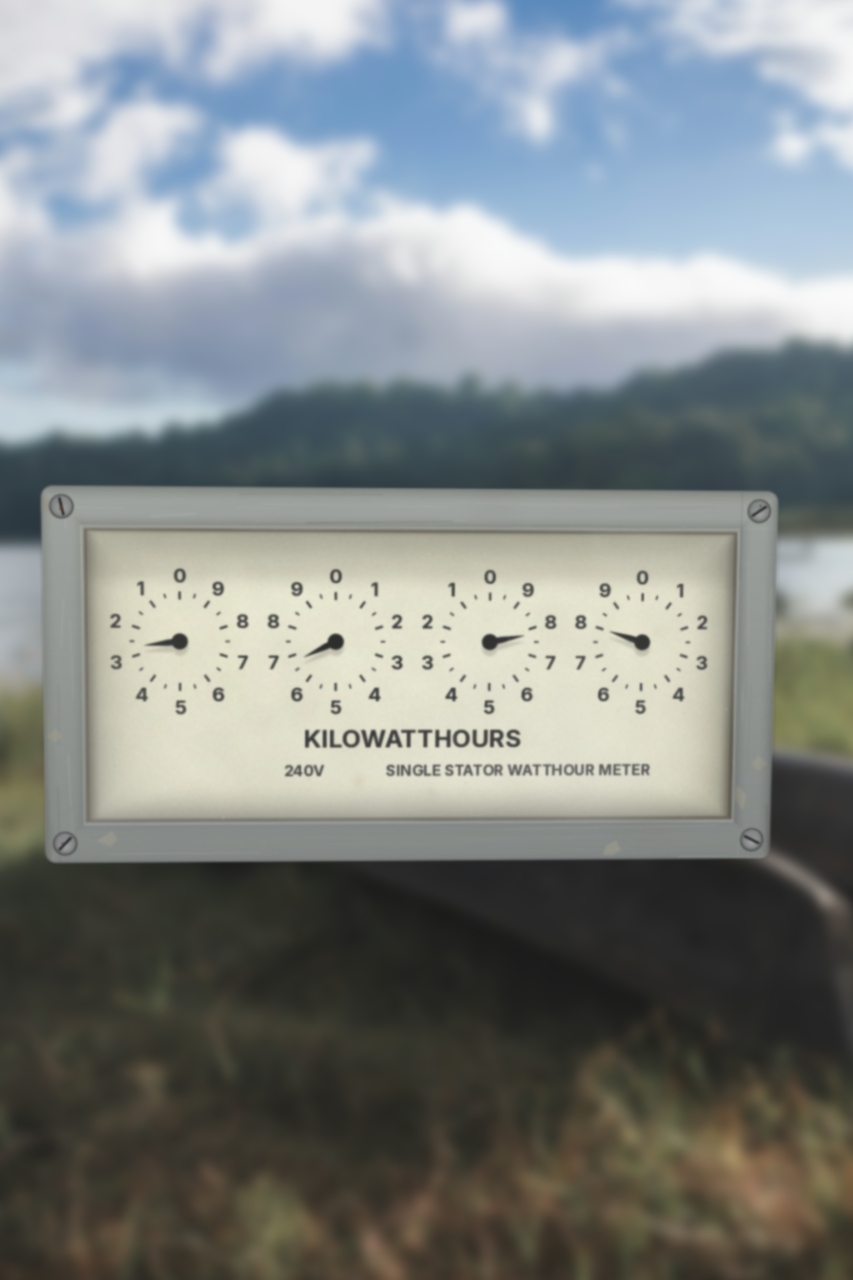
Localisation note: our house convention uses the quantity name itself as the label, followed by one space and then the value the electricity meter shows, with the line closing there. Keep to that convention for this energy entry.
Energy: 2678 kWh
